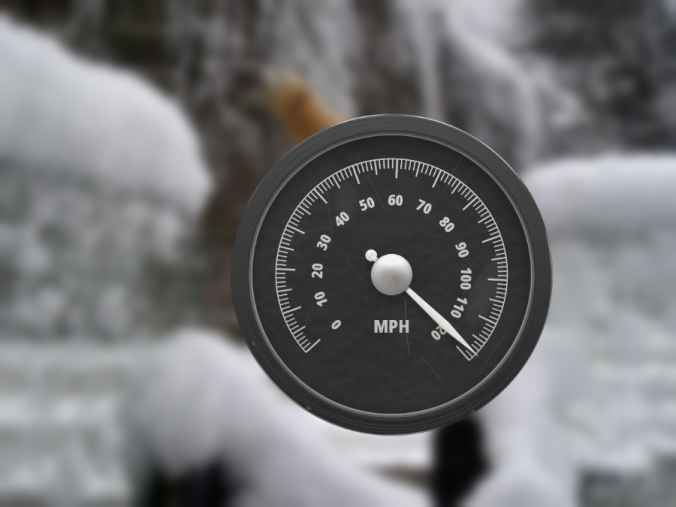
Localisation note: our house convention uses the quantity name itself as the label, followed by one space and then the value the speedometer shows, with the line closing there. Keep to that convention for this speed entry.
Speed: 118 mph
